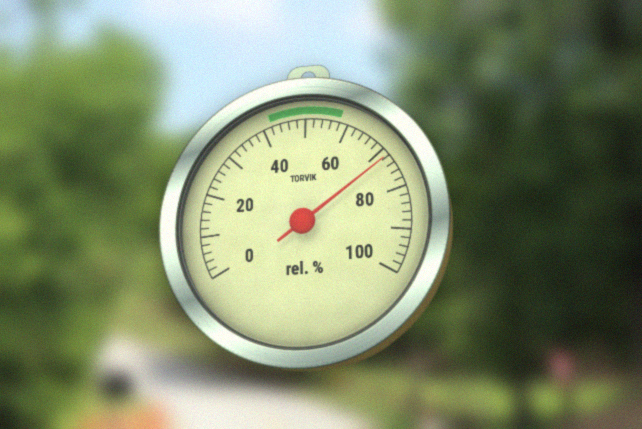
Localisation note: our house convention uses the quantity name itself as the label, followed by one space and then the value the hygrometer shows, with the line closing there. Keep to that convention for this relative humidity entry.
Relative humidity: 72 %
